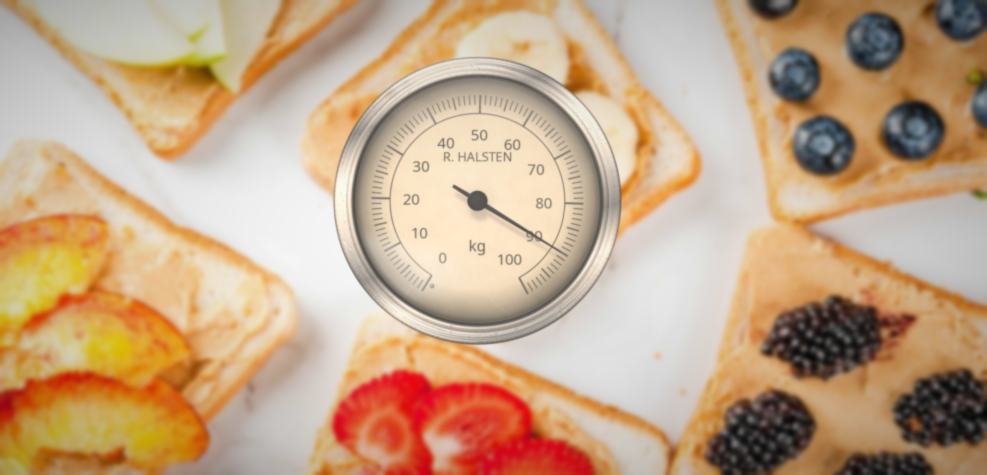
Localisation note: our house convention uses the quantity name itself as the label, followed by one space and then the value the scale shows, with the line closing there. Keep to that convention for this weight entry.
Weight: 90 kg
